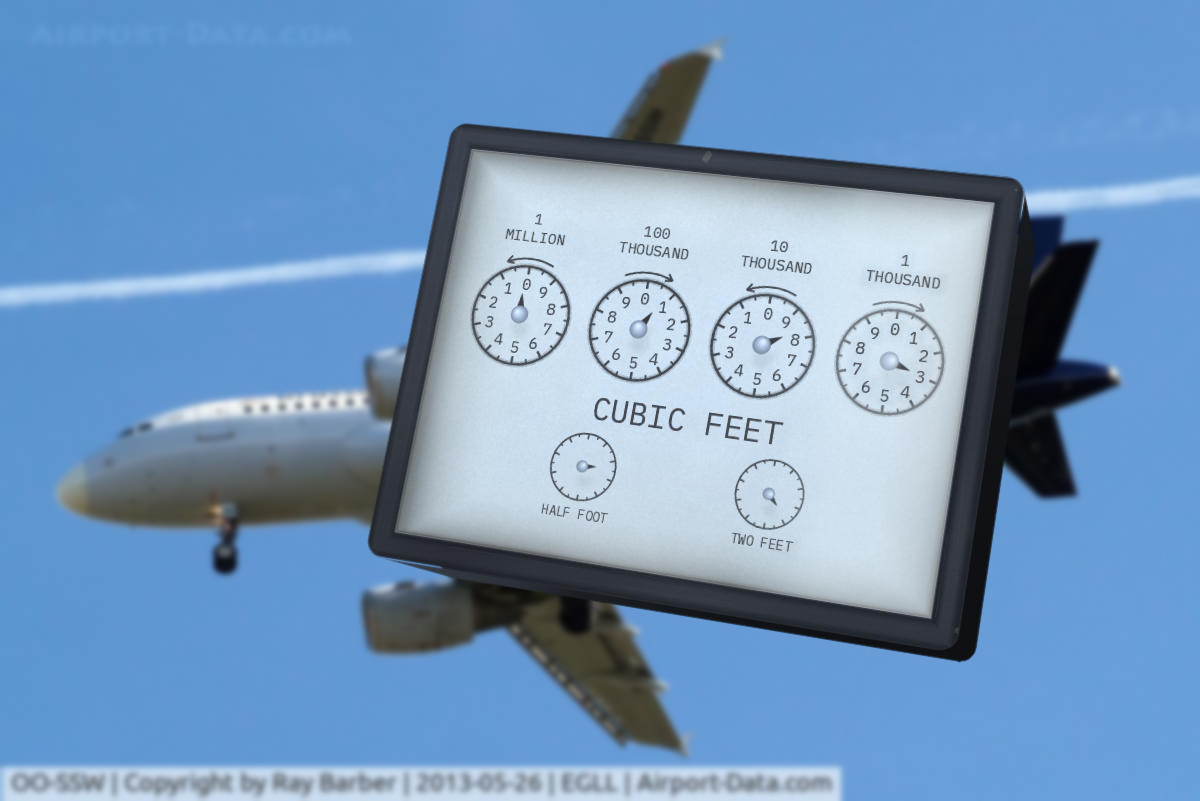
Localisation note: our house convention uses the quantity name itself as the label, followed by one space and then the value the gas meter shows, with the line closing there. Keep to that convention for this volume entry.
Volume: 8300 ft³
